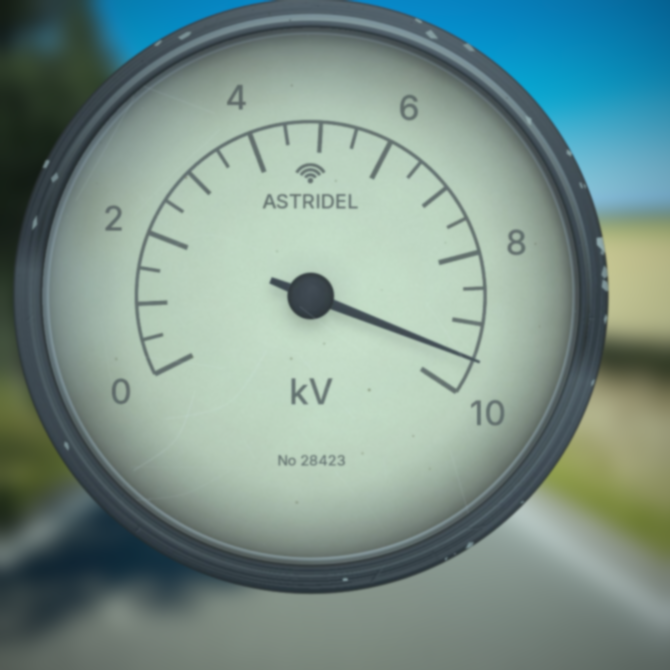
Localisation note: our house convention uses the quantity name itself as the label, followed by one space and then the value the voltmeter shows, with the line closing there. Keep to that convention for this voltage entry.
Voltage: 9.5 kV
